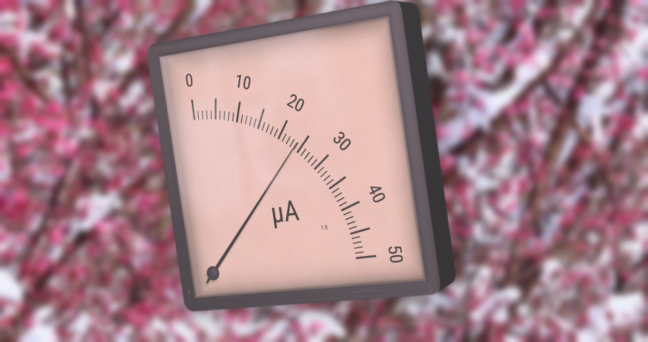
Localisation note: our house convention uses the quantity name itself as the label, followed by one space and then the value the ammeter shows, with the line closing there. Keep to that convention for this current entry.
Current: 24 µA
